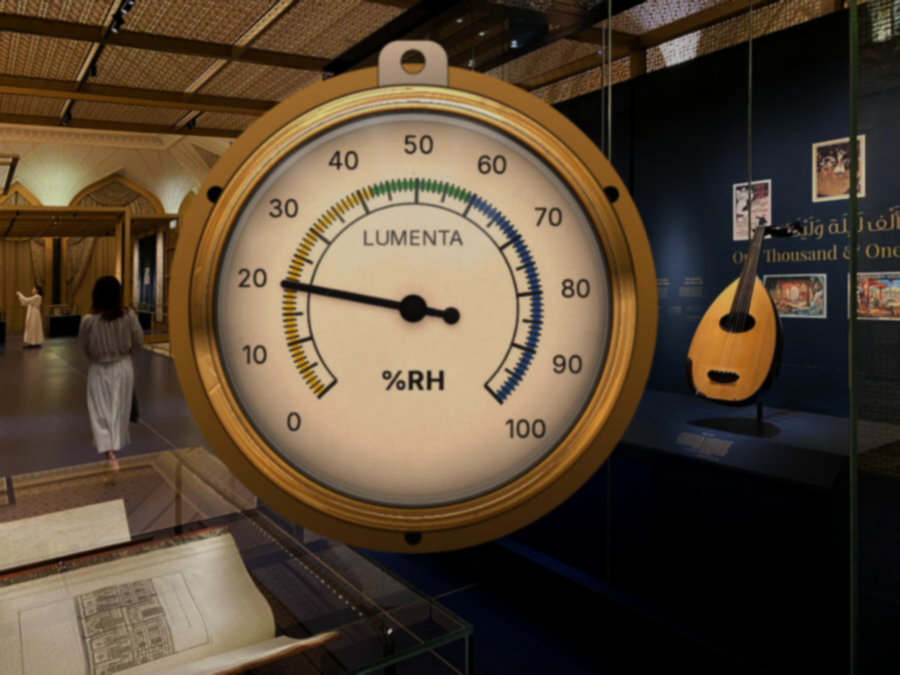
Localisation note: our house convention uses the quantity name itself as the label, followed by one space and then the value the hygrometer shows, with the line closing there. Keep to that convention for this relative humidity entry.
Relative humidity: 20 %
